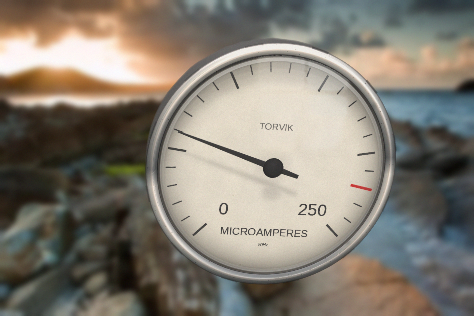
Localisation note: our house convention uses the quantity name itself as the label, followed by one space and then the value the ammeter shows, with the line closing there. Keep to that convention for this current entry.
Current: 60 µA
